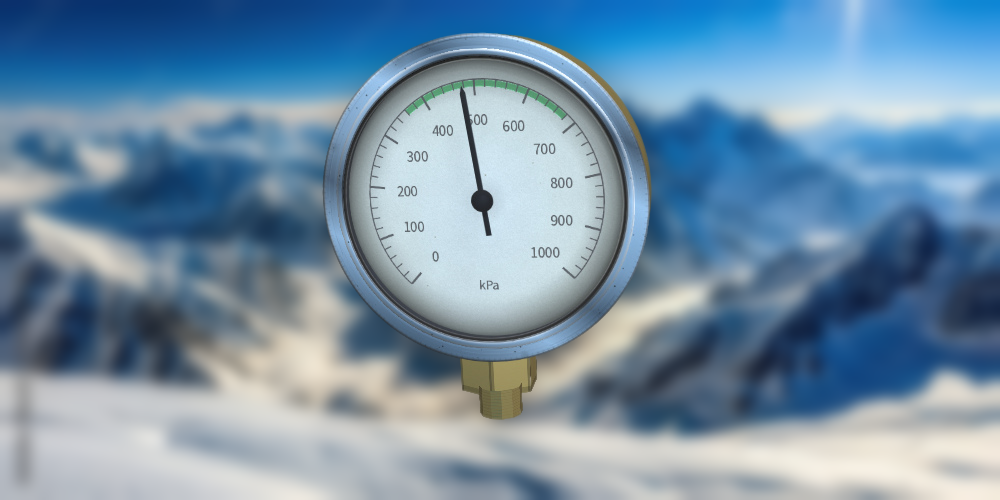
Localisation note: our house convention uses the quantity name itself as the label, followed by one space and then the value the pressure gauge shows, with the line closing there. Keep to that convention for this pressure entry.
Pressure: 480 kPa
